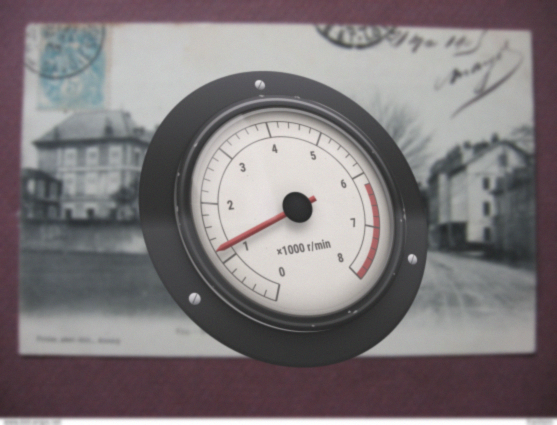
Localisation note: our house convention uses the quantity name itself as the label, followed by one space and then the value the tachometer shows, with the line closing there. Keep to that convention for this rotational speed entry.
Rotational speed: 1200 rpm
